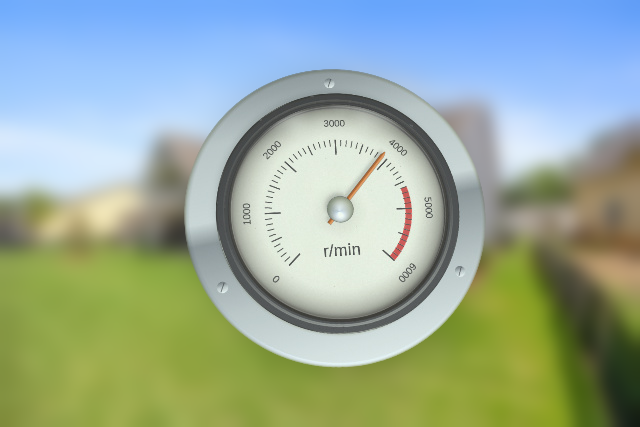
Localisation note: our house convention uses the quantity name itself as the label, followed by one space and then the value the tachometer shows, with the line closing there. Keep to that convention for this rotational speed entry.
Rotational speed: 3900 rpm
